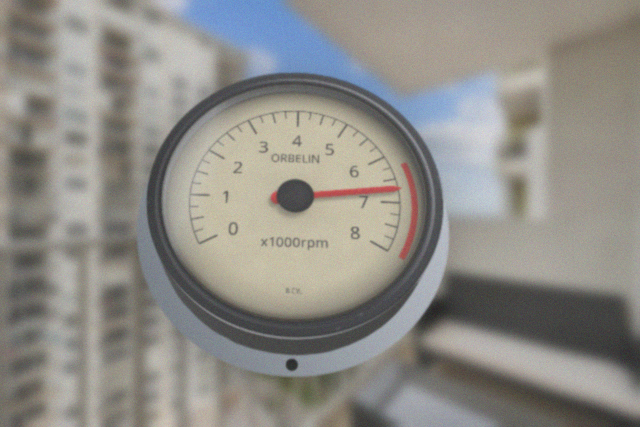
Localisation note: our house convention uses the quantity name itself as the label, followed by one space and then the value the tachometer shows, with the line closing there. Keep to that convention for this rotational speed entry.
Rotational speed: 6750 rpm
